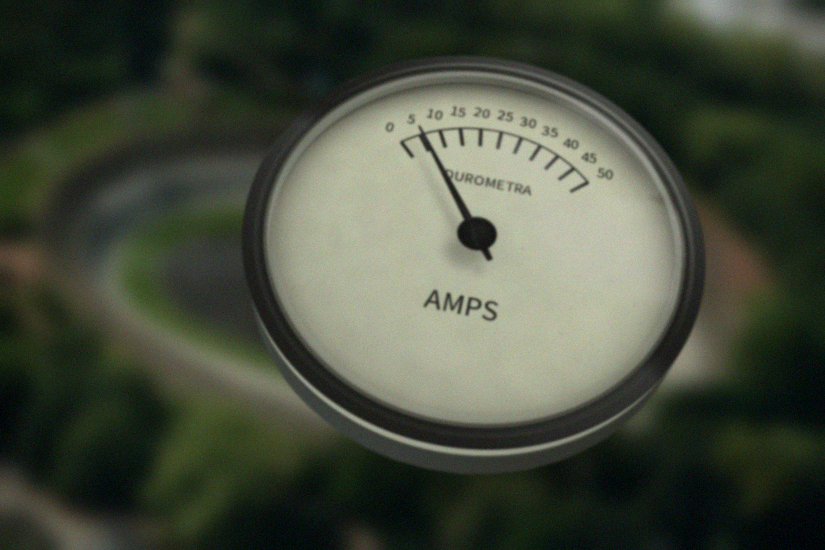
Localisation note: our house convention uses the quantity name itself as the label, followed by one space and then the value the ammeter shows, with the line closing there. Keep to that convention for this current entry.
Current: 5 A
